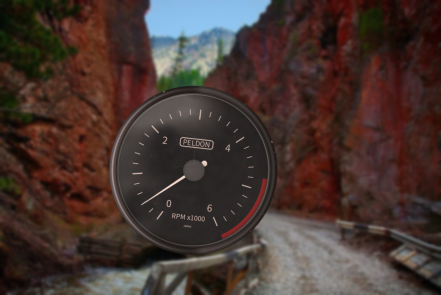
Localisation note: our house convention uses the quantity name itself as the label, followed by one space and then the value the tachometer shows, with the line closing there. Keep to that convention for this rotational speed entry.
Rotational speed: 400 rpm
